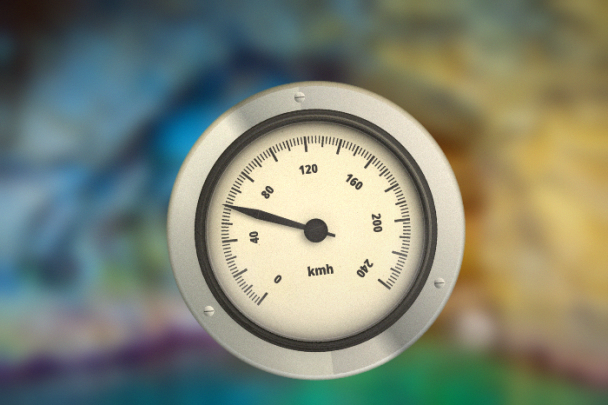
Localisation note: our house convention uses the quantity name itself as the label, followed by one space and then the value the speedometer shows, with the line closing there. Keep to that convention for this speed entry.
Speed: 60 km/h
